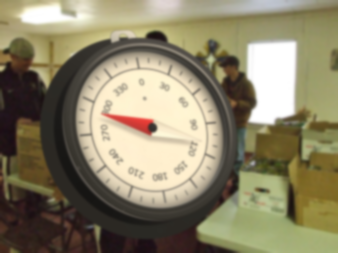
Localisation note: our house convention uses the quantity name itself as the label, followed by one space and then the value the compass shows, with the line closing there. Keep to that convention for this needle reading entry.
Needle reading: 290 °
